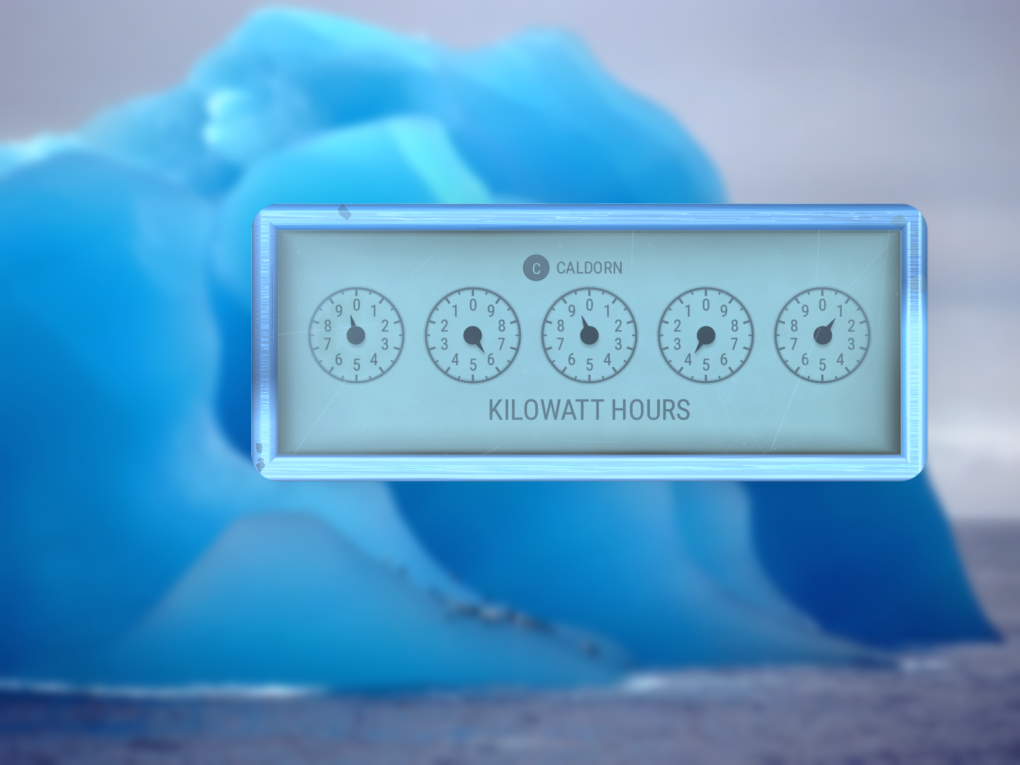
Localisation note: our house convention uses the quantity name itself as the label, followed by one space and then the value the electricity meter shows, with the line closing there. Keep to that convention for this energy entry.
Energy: 95941 kWh
